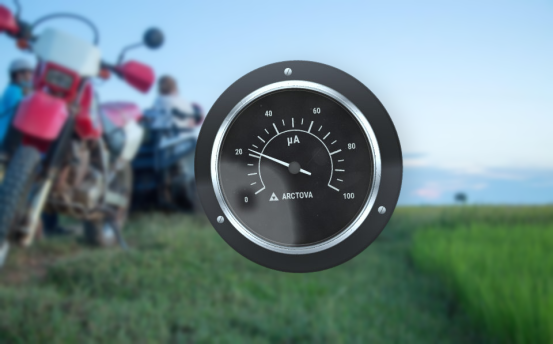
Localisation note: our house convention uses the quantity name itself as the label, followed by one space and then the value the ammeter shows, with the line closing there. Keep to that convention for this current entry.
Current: 22.5 µA
